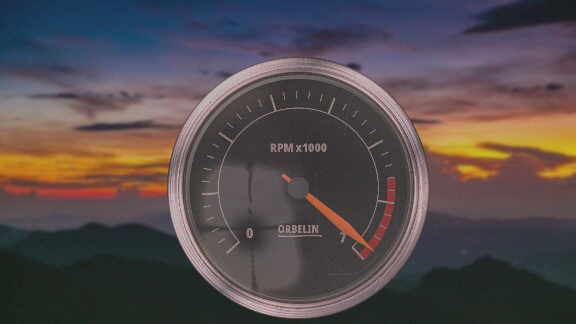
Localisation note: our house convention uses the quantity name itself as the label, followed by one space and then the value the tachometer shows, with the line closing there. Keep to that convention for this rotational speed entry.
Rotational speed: 6800 rpm
